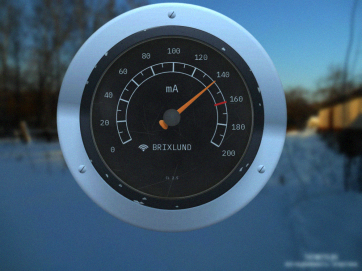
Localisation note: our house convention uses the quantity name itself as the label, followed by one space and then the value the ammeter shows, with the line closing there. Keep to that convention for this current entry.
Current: 140 mA
